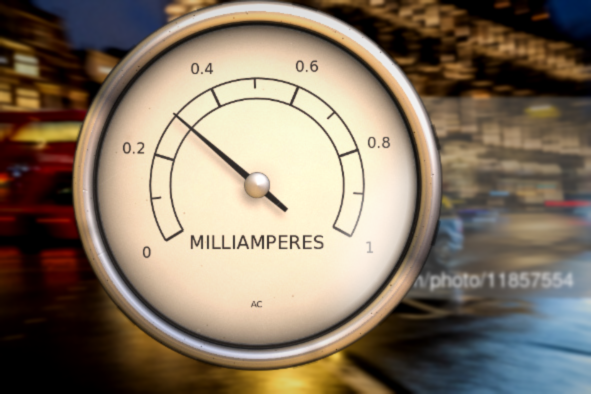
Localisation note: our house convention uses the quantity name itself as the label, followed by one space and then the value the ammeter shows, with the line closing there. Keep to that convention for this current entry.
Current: 0.3 mA
